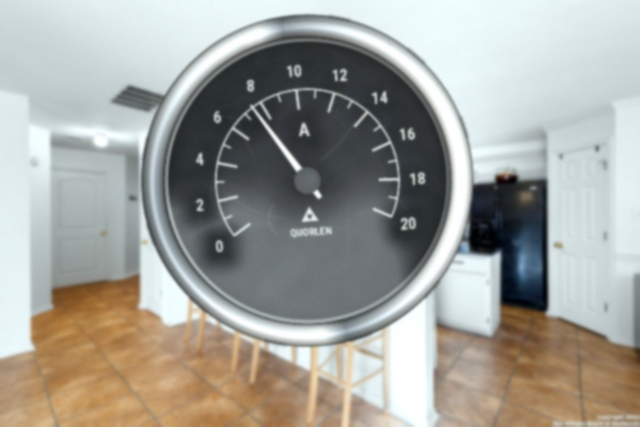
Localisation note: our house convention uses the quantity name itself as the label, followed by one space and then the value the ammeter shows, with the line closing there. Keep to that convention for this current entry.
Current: 7.5 A
